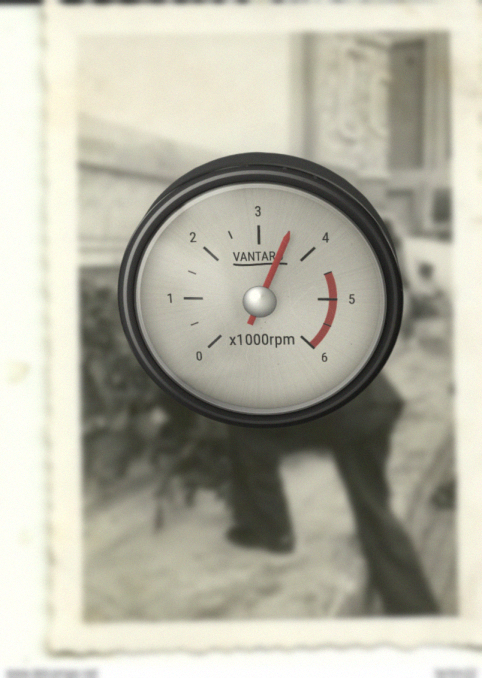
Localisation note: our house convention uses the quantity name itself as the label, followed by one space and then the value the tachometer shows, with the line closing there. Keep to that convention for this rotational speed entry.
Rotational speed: 3500 rpm
